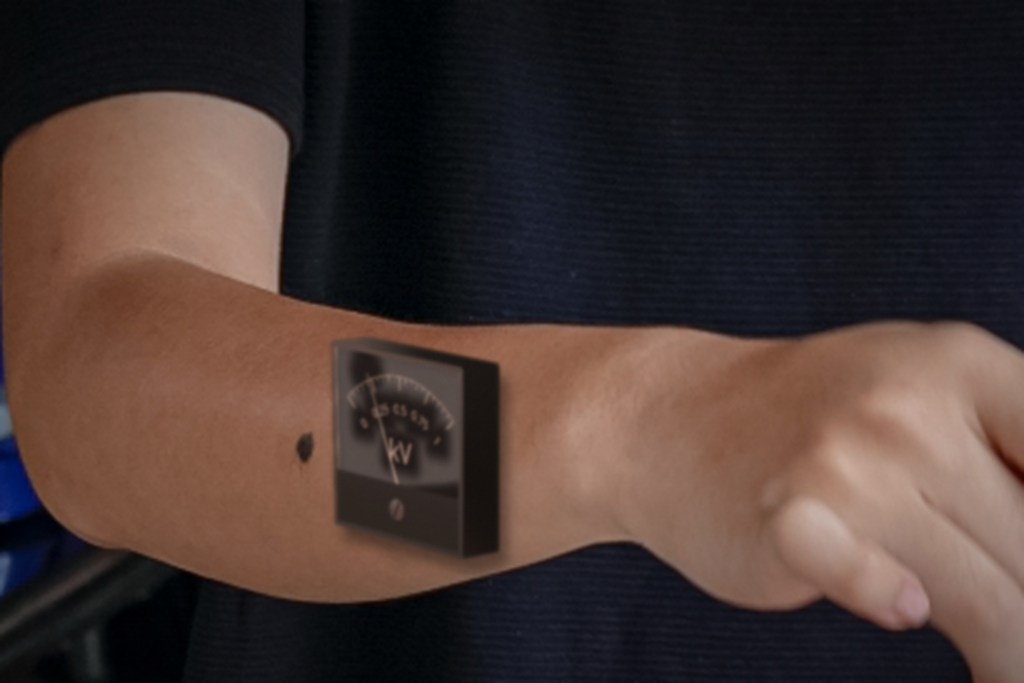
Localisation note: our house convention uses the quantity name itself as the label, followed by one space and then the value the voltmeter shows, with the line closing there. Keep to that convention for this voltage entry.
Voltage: 0.25 kV
